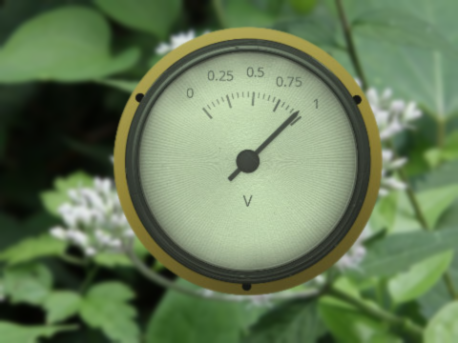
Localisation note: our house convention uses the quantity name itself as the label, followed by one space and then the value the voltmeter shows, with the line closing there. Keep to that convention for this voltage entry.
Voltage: 0.95 V
